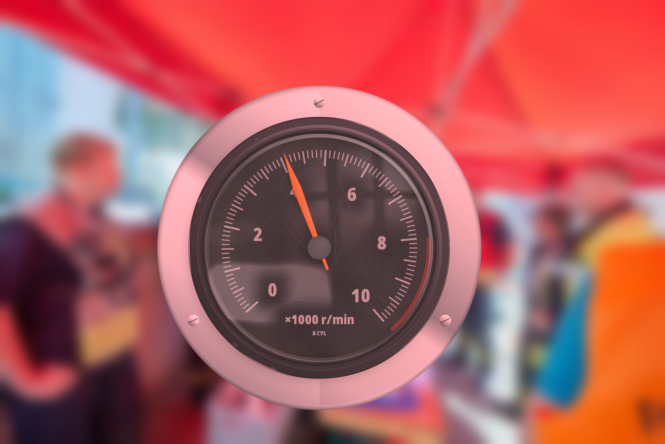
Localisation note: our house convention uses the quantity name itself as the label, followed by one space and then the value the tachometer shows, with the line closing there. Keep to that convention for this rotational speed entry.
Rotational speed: 4100 rpm
